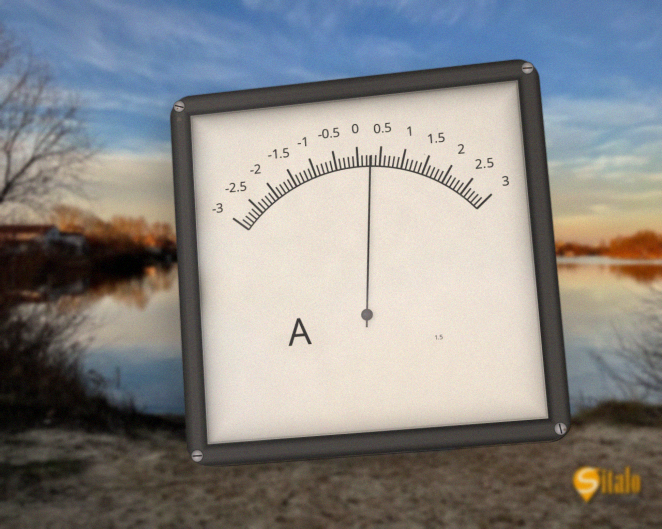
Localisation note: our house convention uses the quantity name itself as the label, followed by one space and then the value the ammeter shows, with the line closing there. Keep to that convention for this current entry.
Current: 0.3 A
